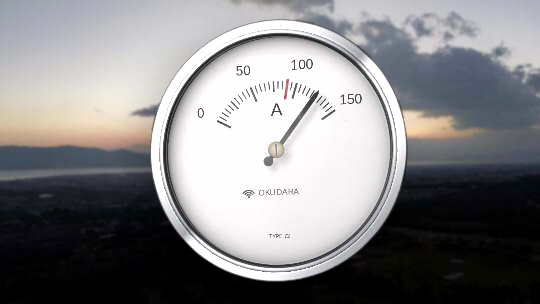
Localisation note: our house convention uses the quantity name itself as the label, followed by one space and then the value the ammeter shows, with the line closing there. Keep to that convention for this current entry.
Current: 125 A
